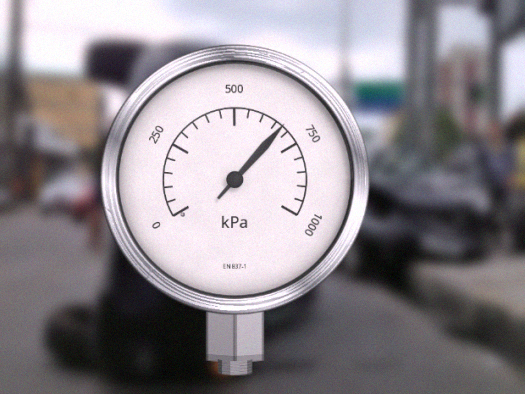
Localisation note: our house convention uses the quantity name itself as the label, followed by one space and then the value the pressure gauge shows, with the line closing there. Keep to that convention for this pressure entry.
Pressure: 675 kPa
